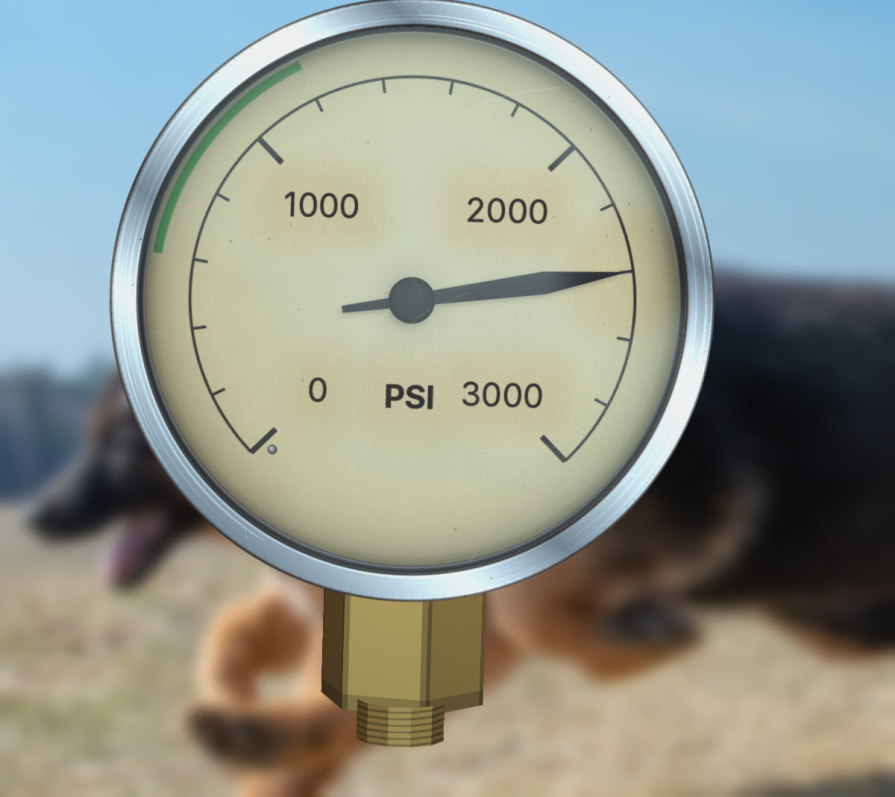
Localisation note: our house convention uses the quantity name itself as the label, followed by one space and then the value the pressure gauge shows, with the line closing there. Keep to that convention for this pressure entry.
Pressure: 2400 psi
